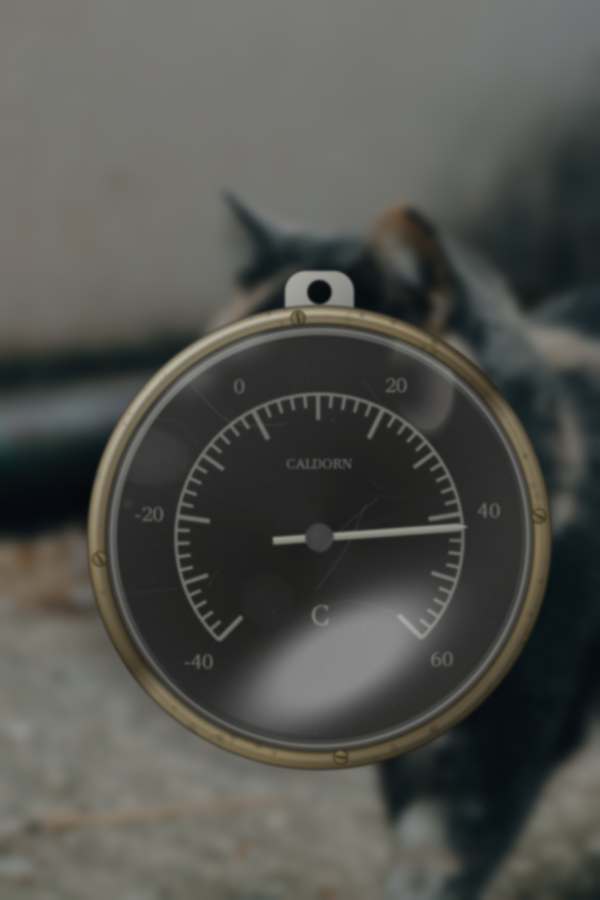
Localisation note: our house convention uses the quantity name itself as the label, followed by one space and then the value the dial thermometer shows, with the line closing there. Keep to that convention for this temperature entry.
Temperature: 42 °C
